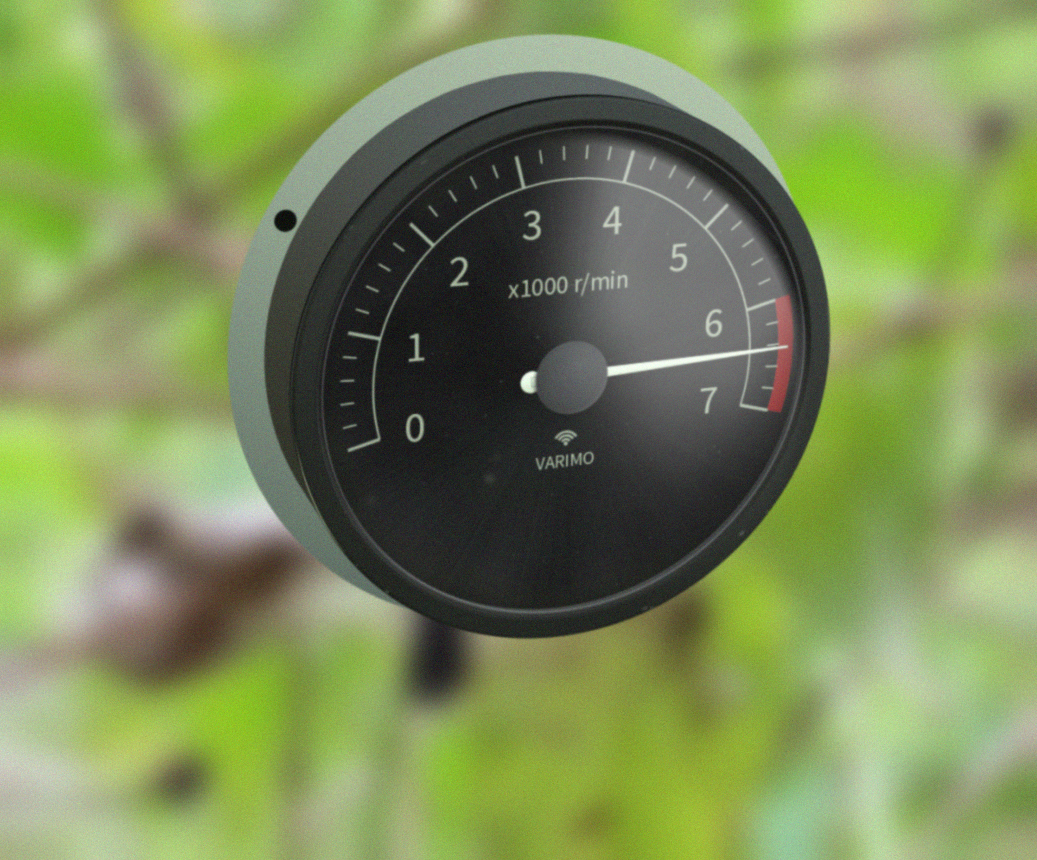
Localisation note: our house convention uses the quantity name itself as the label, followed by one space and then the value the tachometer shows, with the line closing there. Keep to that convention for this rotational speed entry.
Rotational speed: 6400 rpm
